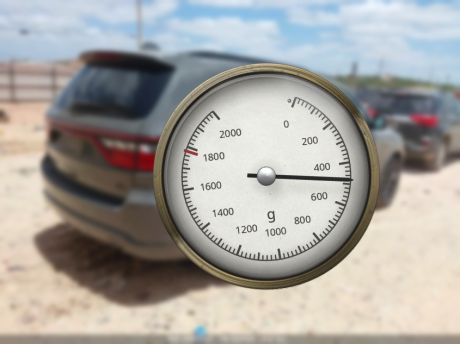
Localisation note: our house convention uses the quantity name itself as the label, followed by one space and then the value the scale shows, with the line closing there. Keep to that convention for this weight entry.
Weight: 480 g
